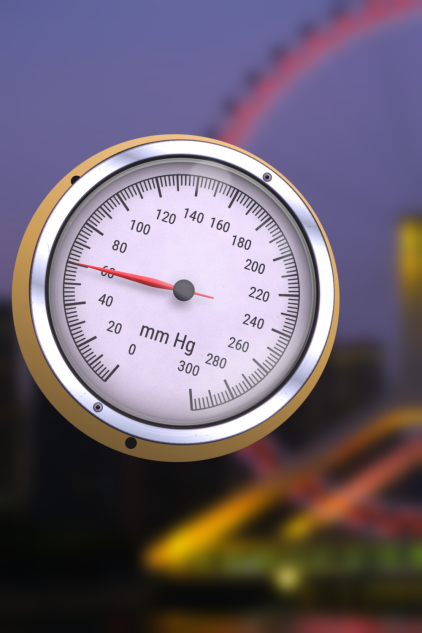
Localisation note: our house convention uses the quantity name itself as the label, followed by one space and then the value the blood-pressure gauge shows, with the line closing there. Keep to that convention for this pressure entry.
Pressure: 60 mmHg
